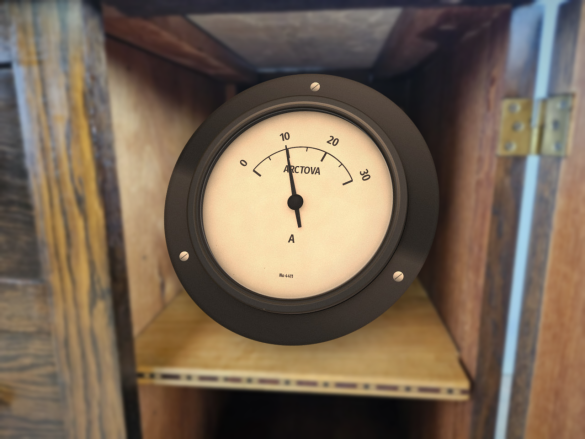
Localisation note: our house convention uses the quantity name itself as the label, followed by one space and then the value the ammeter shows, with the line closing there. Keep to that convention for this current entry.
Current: 10 A
